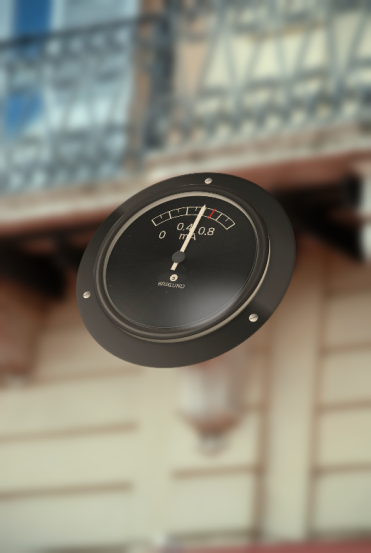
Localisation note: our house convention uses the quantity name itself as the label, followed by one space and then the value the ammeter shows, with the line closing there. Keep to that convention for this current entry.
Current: 0.6 mA
